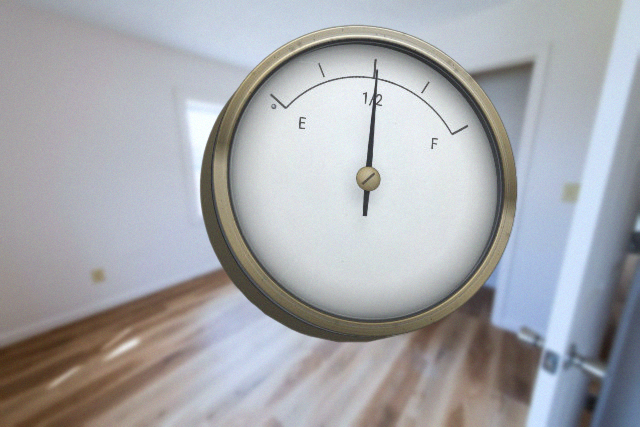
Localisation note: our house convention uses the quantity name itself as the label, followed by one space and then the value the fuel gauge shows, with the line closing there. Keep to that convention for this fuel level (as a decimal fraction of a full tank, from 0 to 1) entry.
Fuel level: 0.5
